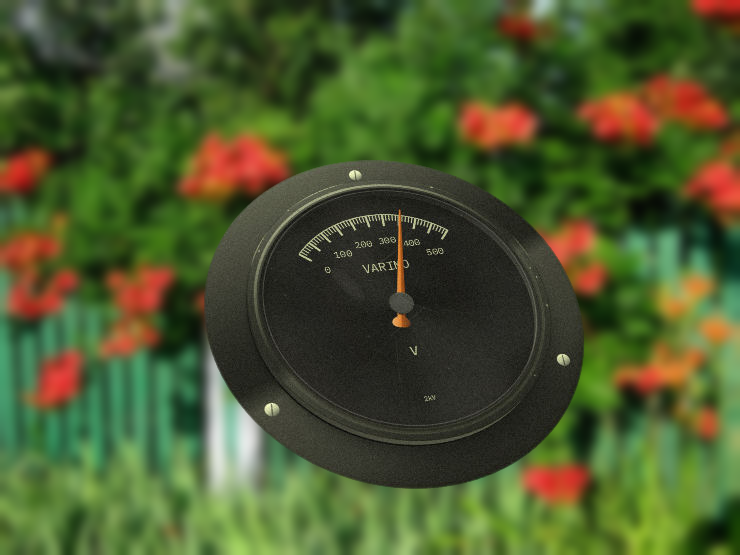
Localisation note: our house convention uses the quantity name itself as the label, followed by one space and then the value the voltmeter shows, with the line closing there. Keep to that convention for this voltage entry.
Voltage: 350 V
